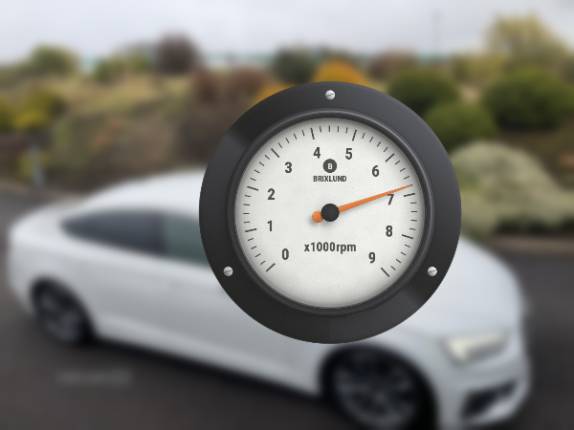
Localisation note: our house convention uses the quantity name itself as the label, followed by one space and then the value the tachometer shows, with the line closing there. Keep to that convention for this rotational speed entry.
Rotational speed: 6800 rpm
